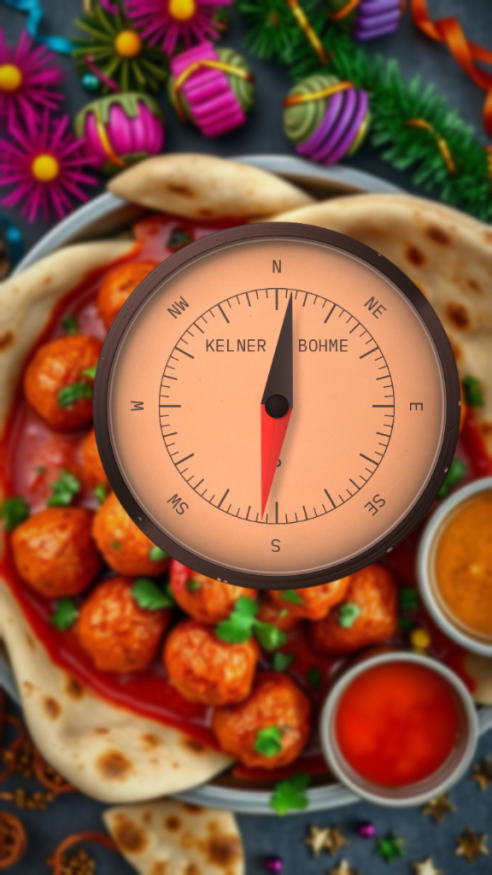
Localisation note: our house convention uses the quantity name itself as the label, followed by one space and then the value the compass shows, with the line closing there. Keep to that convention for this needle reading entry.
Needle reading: 187.5 °
